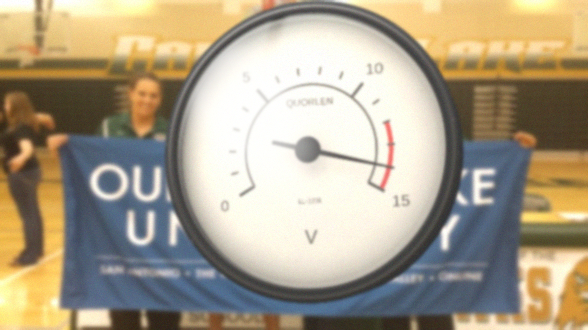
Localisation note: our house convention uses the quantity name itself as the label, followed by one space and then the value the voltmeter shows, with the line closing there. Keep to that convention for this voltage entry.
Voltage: 14 V
